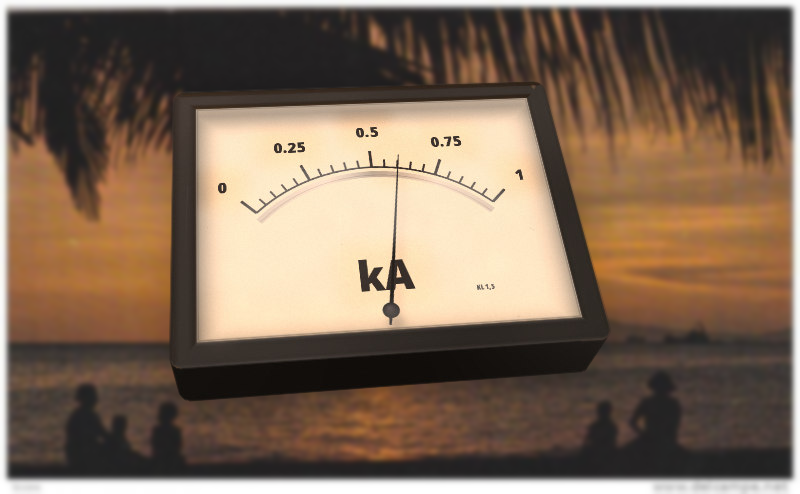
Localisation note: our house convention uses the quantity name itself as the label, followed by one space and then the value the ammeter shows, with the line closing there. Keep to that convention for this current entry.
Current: 0.6 kA
